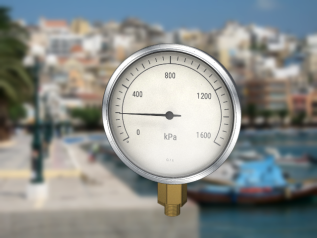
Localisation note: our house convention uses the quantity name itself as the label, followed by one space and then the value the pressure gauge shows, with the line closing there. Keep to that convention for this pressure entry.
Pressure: 200 kPa
